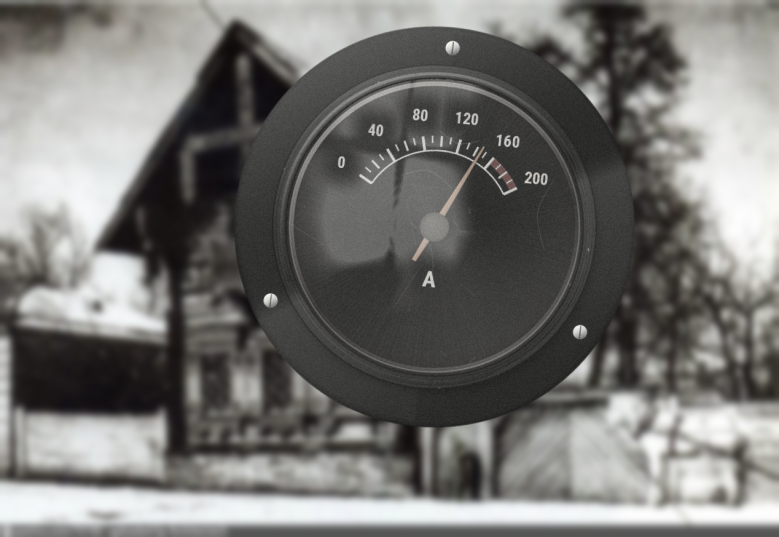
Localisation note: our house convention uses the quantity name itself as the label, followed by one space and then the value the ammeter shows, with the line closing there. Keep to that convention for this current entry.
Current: 145 A
